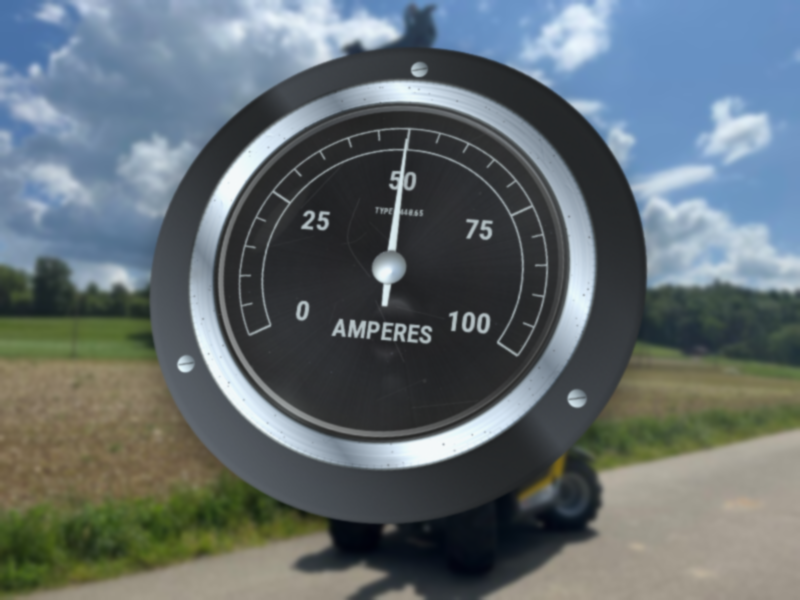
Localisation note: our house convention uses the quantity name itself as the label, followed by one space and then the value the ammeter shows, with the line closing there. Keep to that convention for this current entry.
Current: 50 A
